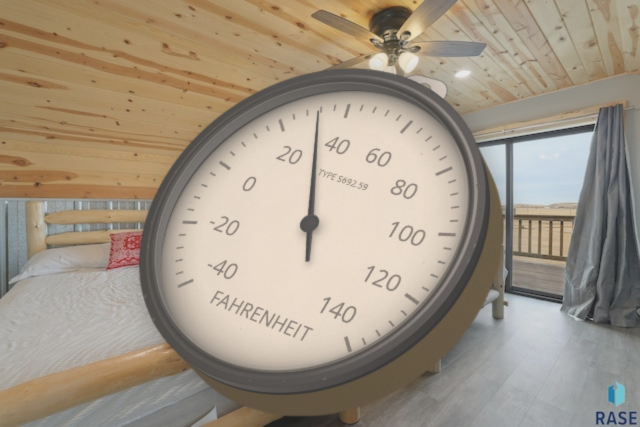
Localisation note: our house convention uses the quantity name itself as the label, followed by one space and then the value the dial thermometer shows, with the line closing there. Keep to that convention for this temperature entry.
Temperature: 32 °F
